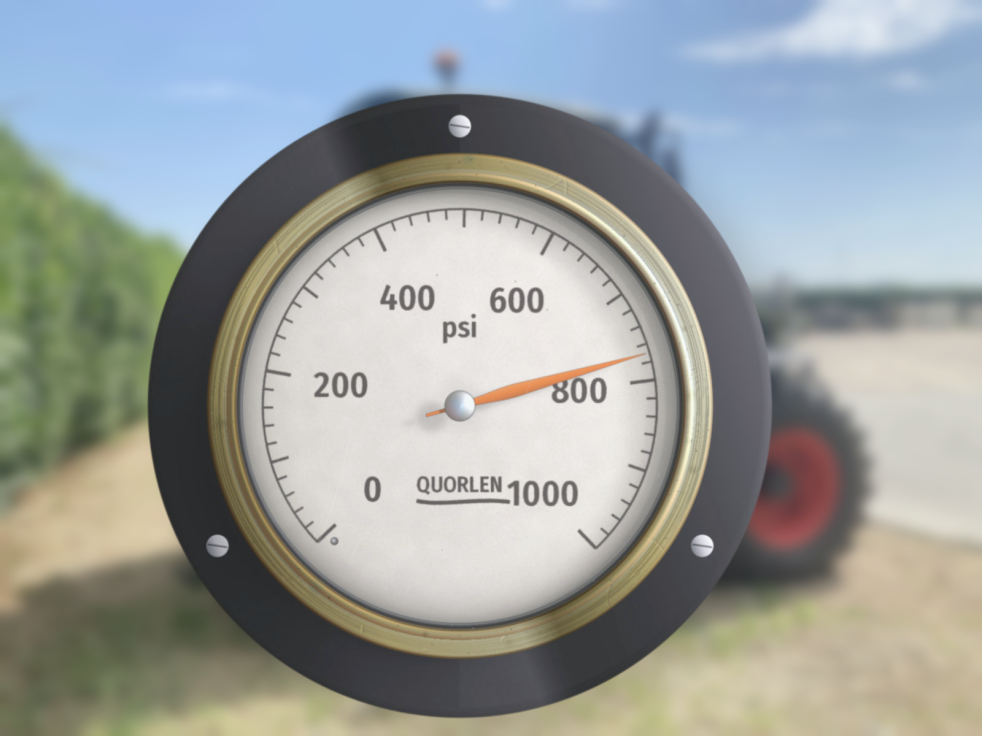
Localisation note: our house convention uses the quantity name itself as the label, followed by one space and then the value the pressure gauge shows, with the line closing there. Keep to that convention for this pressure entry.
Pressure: 770 psi
